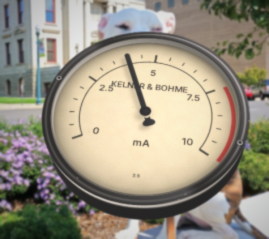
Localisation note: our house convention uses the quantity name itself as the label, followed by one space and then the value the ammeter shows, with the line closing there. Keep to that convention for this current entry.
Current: 4 mA
